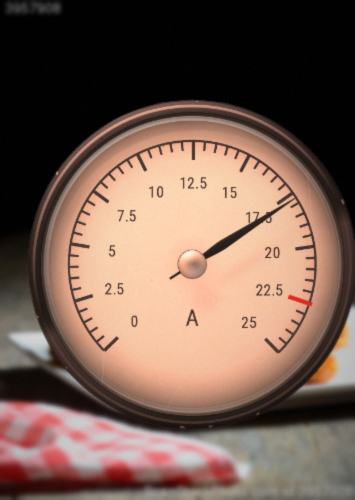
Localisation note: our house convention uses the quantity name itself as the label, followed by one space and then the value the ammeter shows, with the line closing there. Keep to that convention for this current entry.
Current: 17.75 A
